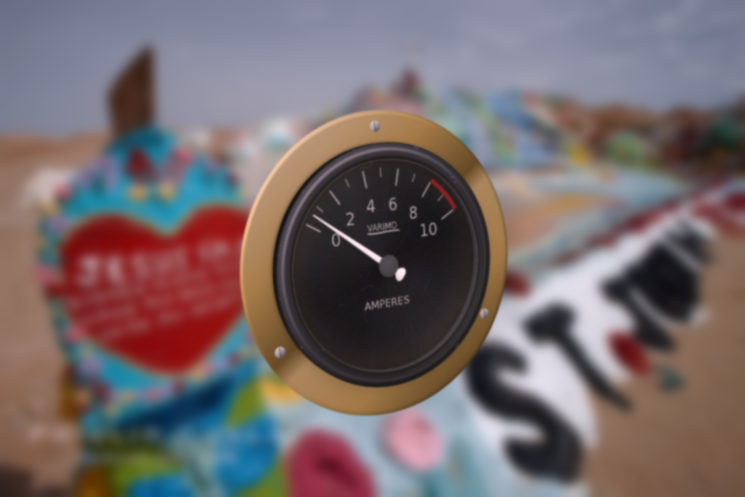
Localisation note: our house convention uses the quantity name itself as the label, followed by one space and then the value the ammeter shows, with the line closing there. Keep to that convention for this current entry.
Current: 0.5 A
